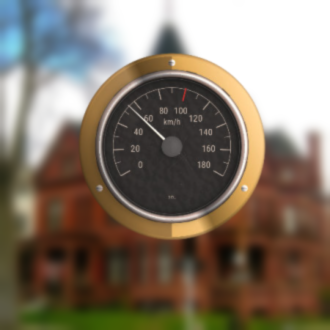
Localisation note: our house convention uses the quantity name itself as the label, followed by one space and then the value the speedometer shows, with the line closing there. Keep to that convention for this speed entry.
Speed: 55 km/h
